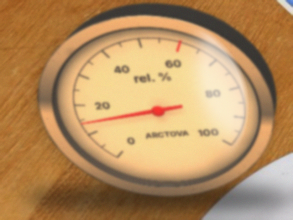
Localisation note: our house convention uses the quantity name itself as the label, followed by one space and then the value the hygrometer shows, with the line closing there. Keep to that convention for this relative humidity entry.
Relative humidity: 15 %
